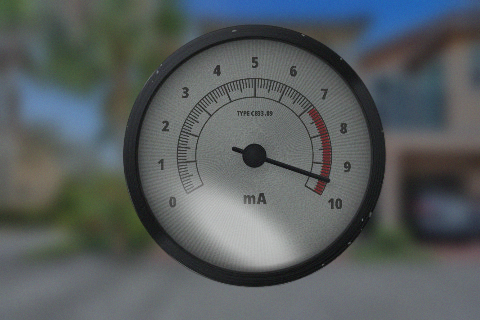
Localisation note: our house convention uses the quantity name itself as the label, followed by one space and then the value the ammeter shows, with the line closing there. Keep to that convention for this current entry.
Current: 9.5 mA
